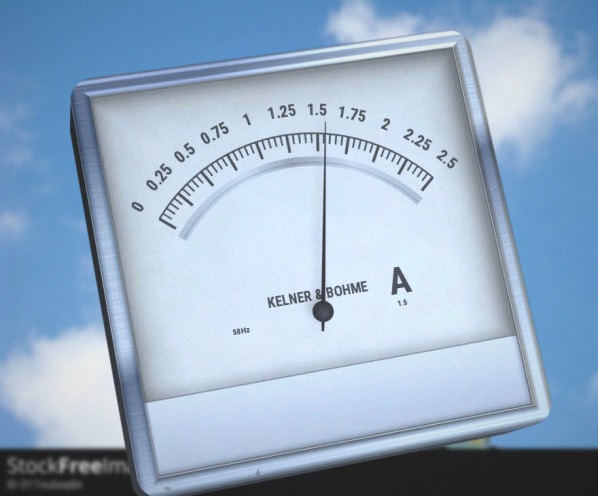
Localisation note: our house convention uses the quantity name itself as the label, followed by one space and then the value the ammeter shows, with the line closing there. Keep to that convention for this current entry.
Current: 1.55 A
